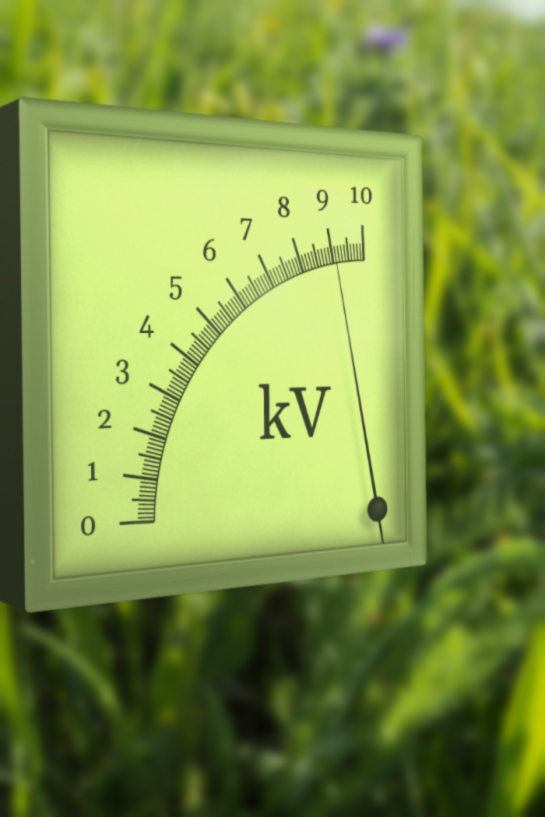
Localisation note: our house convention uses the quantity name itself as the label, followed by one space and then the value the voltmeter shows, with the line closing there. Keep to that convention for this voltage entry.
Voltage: 9 kV
